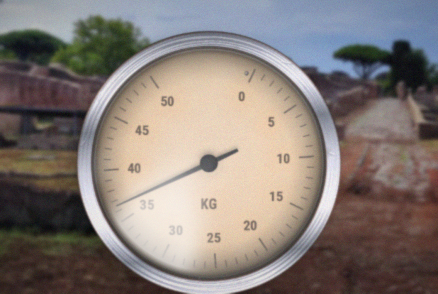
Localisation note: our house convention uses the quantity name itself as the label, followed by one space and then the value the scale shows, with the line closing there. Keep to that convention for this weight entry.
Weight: 36.5 kg
